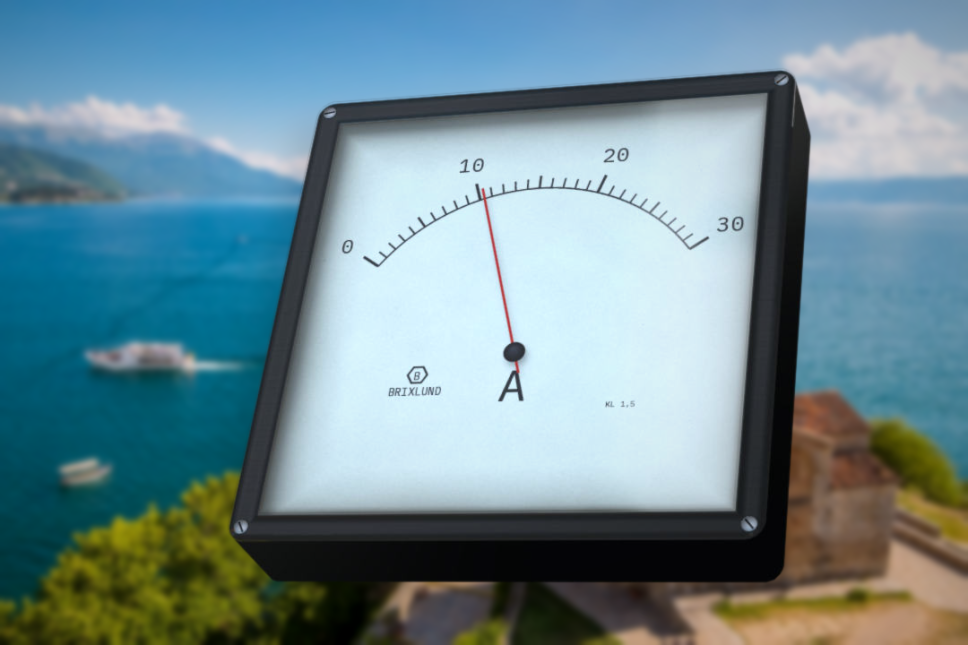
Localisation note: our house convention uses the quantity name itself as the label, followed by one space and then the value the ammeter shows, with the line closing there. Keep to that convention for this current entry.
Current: 10.5 A
